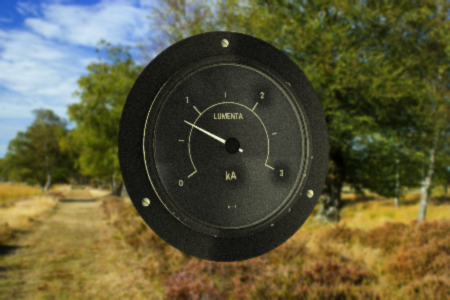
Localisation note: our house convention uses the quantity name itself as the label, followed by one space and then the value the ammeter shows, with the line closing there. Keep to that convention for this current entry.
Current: 0.75 kA
